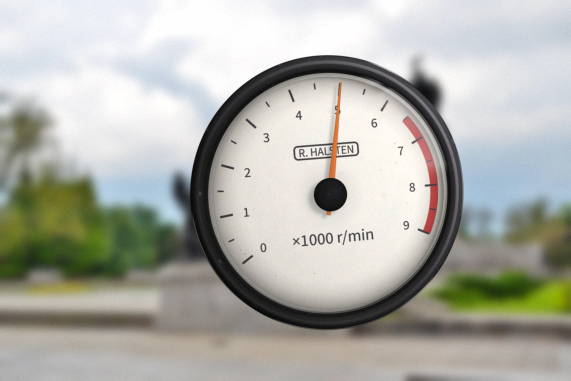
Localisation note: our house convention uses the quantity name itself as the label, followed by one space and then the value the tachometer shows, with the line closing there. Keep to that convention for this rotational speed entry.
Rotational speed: 5000 rpm
